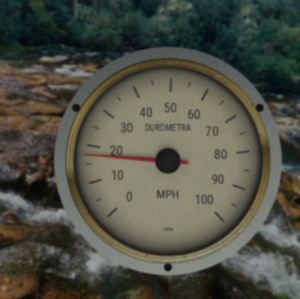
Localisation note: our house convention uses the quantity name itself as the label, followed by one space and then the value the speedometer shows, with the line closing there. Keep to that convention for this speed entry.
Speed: 17.5 mph
